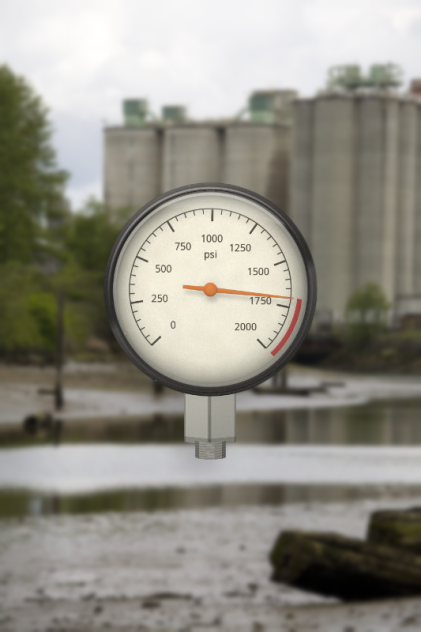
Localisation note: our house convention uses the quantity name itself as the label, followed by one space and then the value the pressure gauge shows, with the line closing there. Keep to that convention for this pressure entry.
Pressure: 1700 psi
